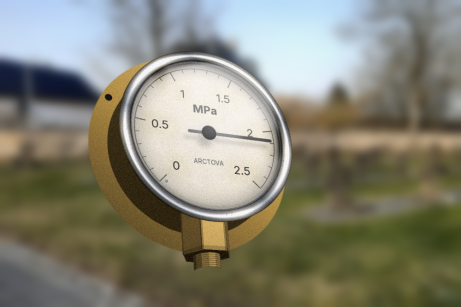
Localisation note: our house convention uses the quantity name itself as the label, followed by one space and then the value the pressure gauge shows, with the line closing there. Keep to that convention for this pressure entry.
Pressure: 2.1 MPa
